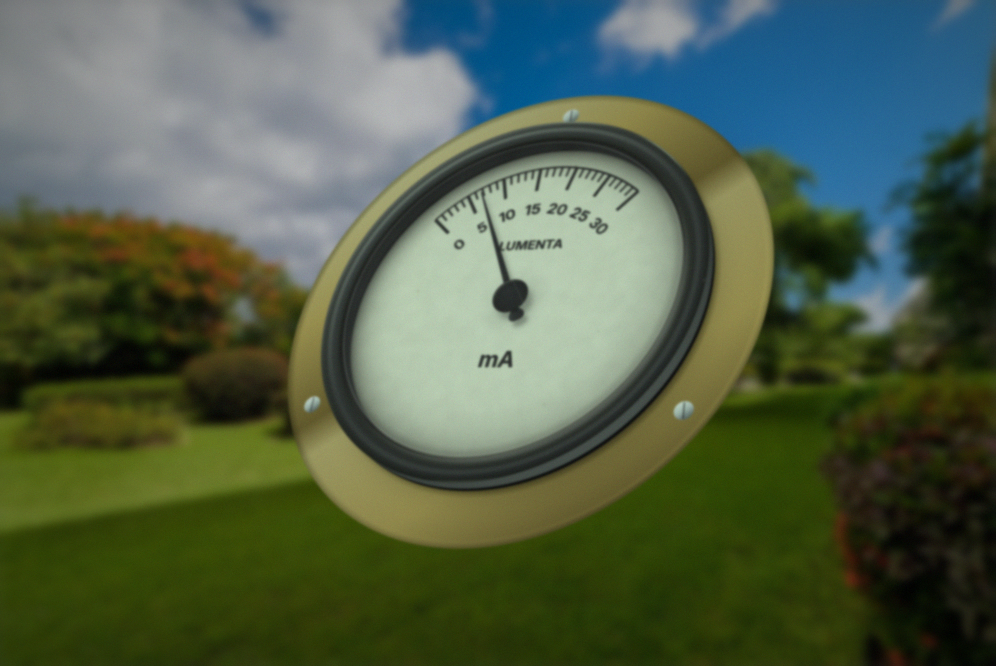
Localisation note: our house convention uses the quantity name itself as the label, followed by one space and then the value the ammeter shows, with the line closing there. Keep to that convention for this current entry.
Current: 7 mA
